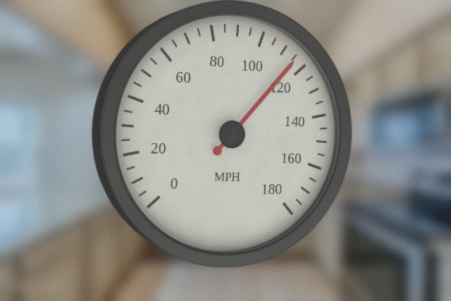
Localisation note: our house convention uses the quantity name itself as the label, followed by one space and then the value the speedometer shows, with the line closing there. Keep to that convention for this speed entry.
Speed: 115 mph
